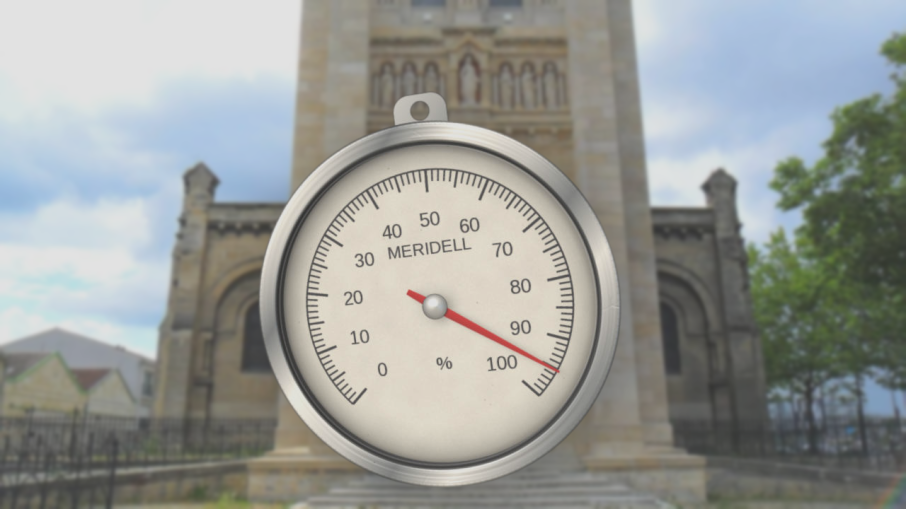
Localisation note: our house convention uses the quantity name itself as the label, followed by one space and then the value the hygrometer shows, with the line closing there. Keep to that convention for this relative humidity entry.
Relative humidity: 95 %
